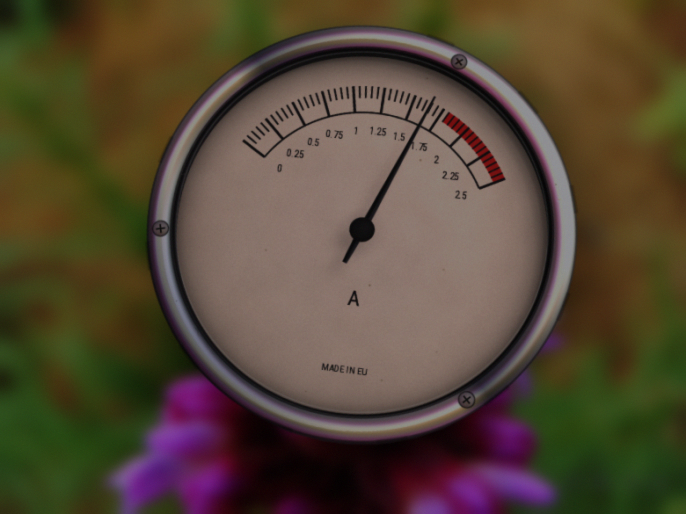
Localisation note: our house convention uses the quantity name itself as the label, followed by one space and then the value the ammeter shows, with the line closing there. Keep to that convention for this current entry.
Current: 1.65 A
